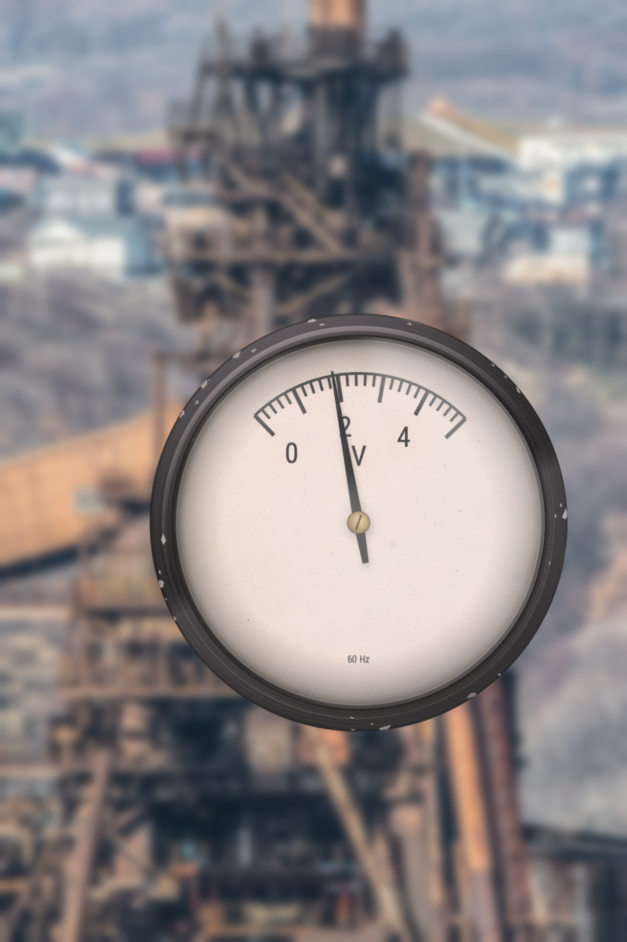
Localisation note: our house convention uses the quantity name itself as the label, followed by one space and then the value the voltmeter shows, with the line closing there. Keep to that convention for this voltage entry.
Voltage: 1.9 V
